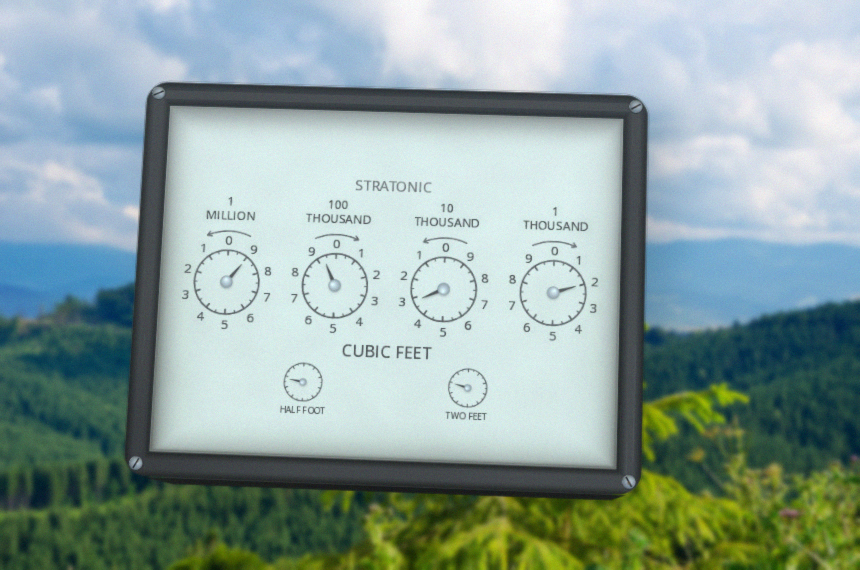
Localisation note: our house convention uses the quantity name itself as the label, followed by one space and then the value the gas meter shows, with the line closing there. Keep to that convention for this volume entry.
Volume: 893200 ft³
